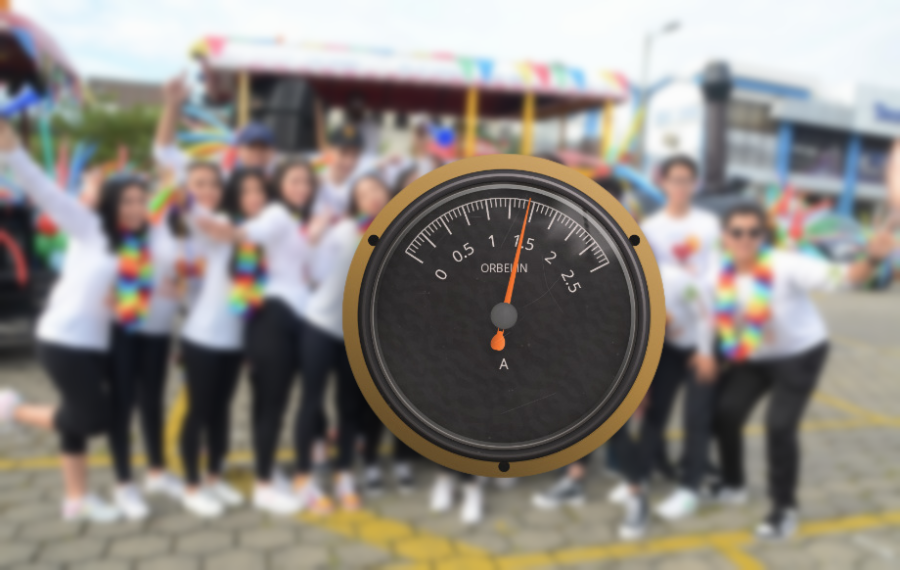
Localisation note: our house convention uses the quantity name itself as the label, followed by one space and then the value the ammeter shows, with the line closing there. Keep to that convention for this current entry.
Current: 1.45 A
